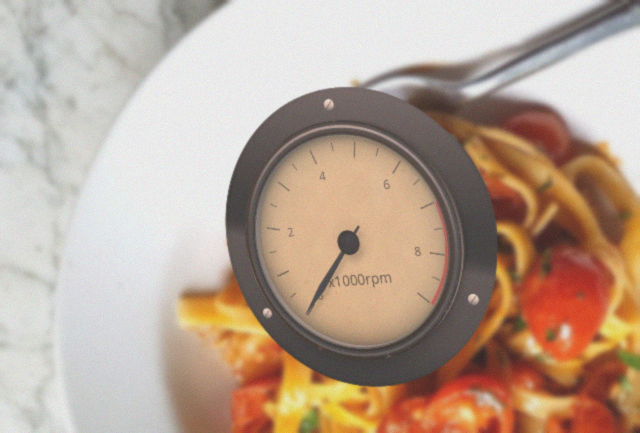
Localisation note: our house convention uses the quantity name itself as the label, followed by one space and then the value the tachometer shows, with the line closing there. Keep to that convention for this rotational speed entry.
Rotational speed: 0 rpm
